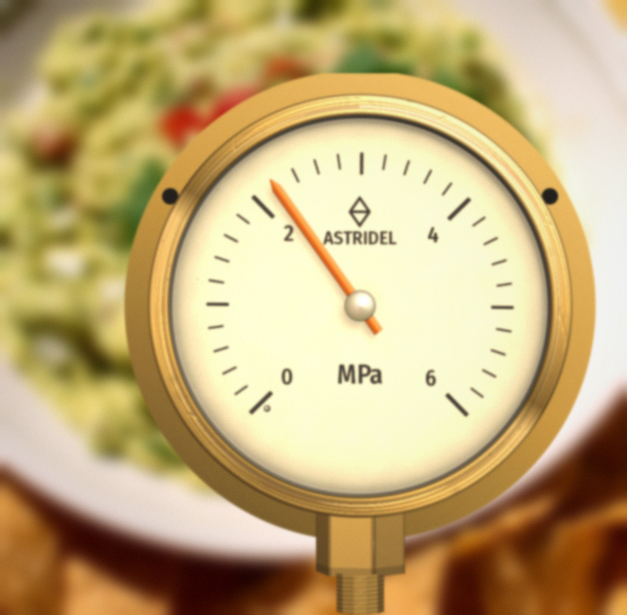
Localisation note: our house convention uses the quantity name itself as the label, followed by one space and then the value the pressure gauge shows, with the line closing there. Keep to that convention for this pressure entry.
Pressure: 2.2 MPa
